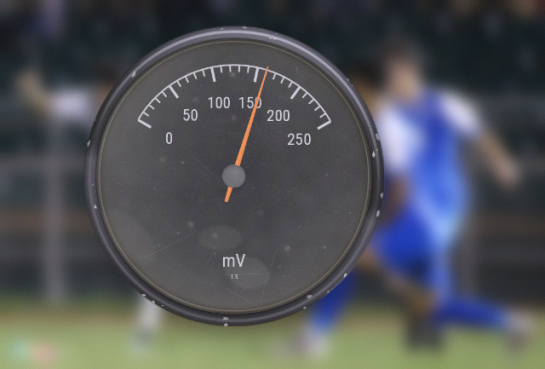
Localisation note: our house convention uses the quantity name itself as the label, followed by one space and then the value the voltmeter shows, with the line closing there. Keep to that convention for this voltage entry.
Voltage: 160 mV
